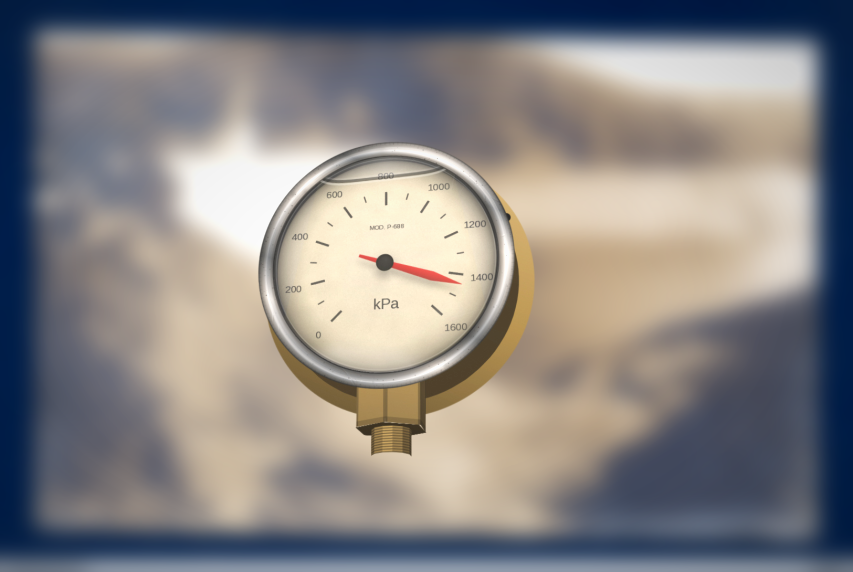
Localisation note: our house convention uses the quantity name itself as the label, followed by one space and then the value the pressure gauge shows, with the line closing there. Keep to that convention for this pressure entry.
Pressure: 1450 kPa
